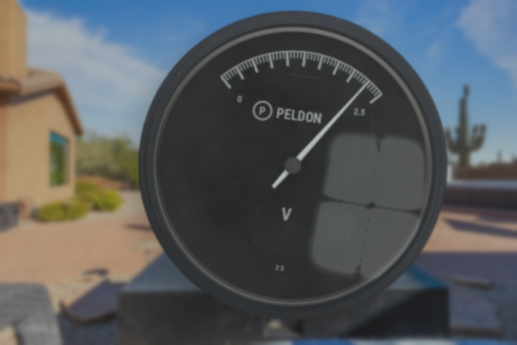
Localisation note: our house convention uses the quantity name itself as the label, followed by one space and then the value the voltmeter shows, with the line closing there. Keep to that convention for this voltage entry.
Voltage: 2.25 V
